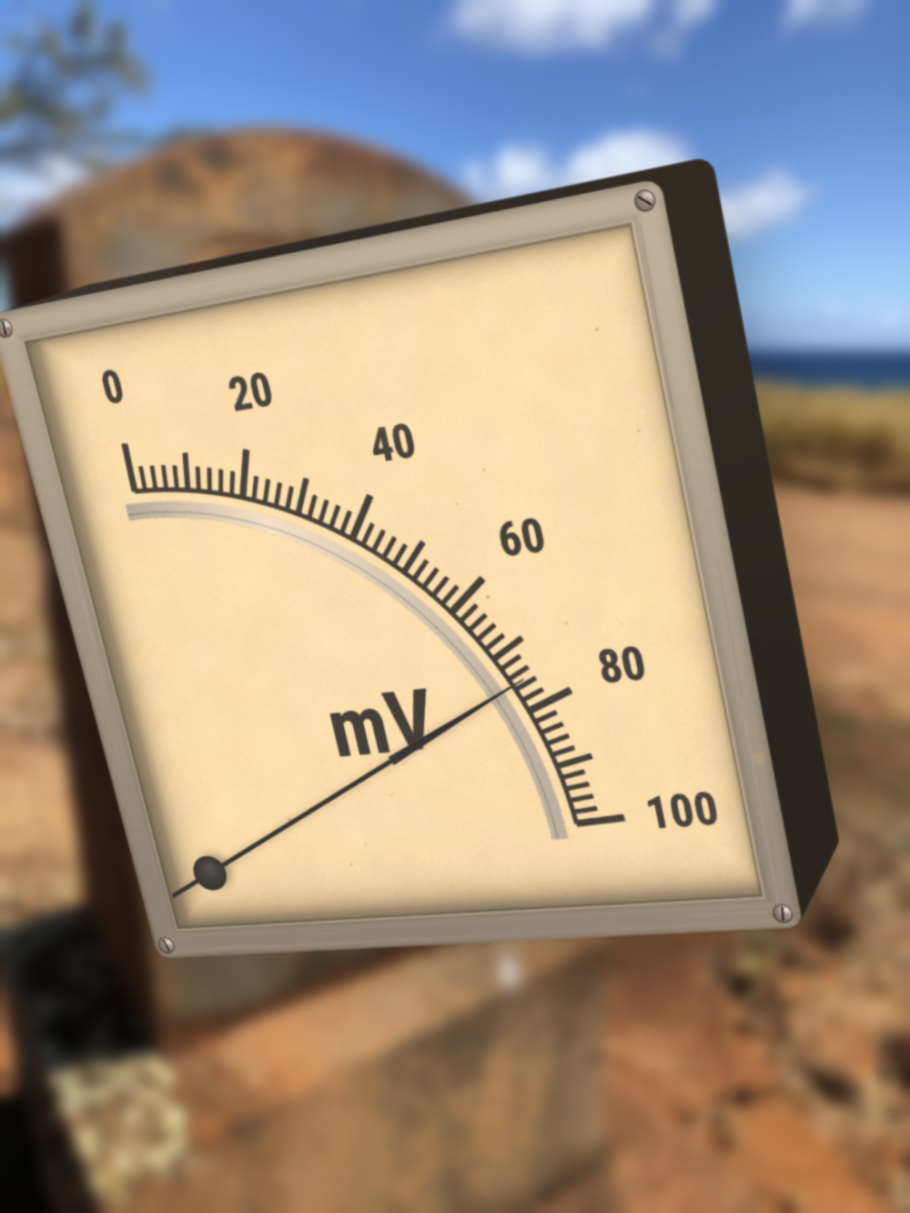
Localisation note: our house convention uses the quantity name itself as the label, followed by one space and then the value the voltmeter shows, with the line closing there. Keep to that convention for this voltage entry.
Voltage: 75 mV
